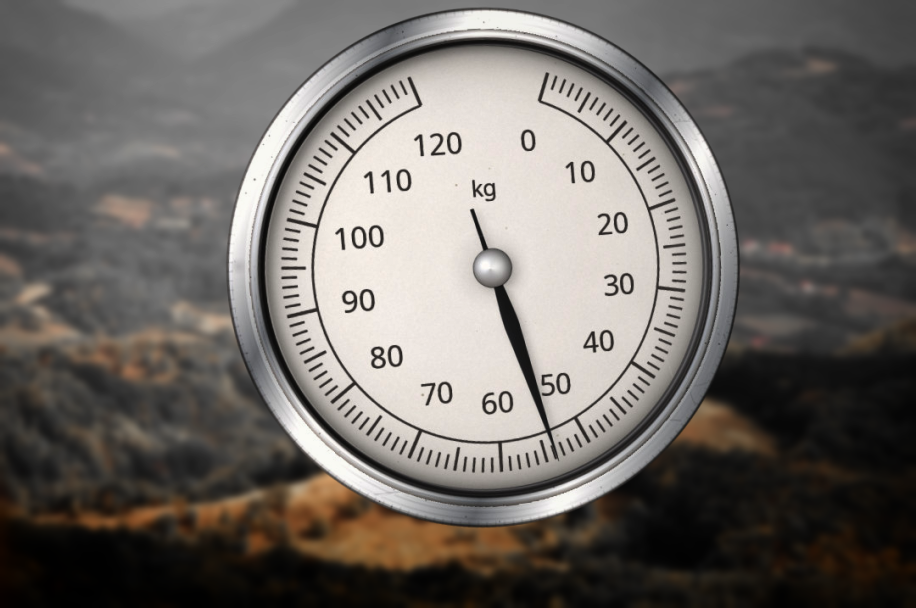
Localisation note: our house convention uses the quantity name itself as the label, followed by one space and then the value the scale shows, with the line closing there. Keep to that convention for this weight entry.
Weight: 54 kg
